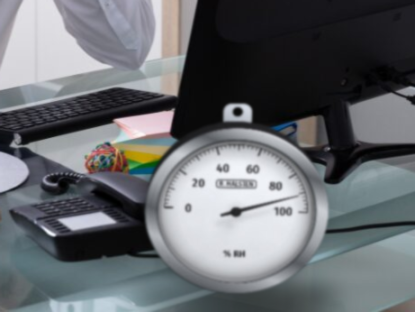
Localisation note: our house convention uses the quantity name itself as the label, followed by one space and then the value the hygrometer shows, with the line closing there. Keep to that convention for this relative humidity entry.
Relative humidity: 90 %
